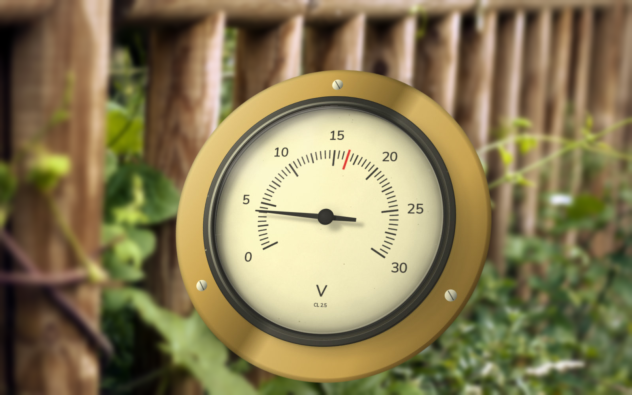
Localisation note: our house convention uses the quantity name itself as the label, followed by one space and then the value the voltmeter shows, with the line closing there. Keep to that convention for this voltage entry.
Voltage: 4 V
